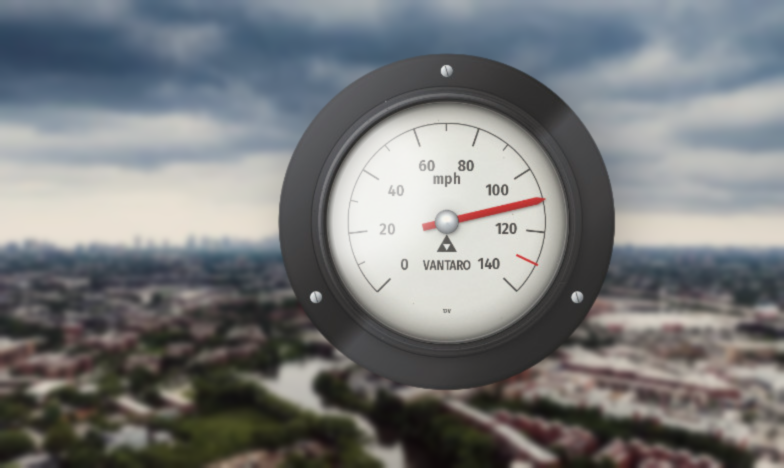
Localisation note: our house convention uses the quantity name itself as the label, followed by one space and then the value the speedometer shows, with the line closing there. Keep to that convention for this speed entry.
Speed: 110 mph
